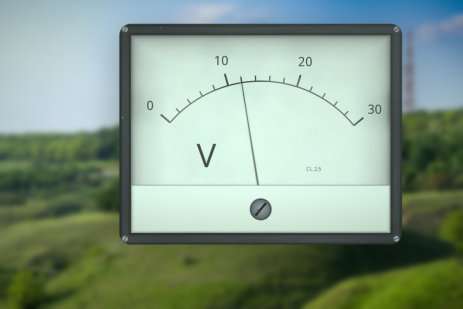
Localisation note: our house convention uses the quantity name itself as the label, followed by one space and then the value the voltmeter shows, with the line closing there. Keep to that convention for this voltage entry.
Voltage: 12 V
